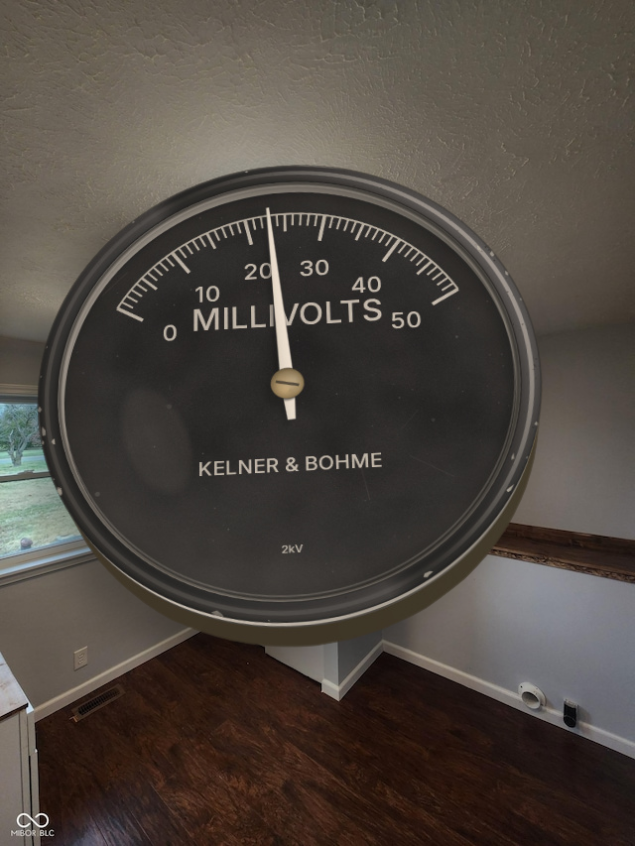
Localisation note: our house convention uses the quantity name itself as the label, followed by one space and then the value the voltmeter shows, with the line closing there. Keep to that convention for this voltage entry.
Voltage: 23 mV
